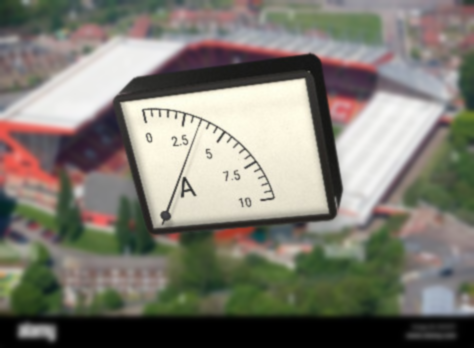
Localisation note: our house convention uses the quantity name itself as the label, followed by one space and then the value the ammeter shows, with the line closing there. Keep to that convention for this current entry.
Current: 3.5 A
